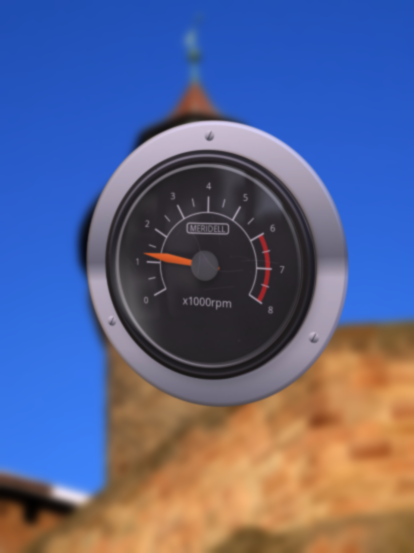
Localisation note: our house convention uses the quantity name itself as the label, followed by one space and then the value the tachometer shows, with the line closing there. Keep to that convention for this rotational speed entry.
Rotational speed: 1250 rpm
